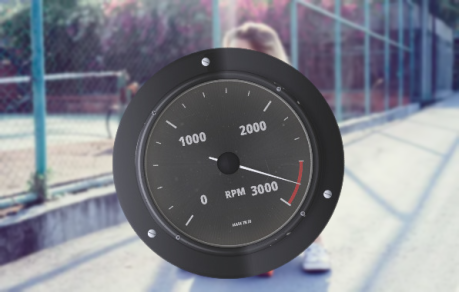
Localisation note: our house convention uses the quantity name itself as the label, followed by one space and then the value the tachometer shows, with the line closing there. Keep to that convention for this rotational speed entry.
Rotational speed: 2800 rpm
